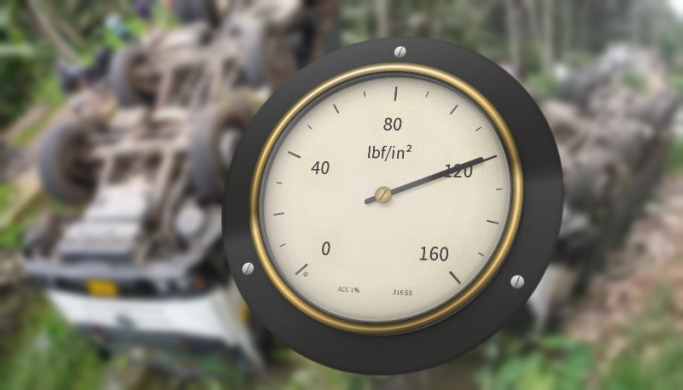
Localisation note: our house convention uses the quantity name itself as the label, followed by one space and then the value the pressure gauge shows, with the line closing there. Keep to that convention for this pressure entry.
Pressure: 120 psi
